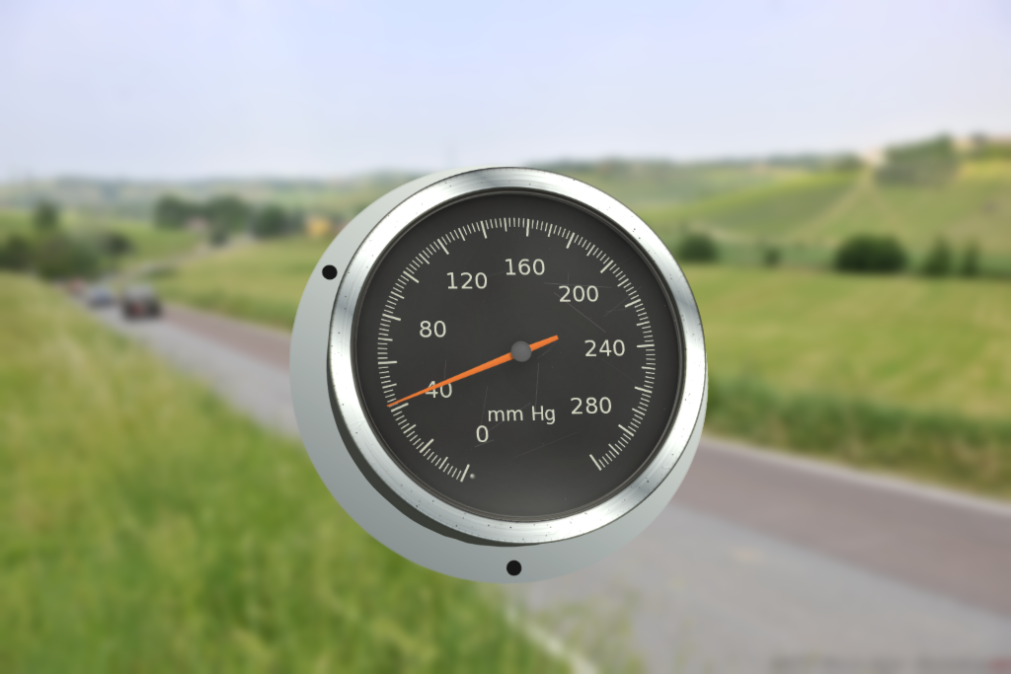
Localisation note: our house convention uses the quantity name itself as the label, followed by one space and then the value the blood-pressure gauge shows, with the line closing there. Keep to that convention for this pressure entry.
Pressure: 42 mmHg
